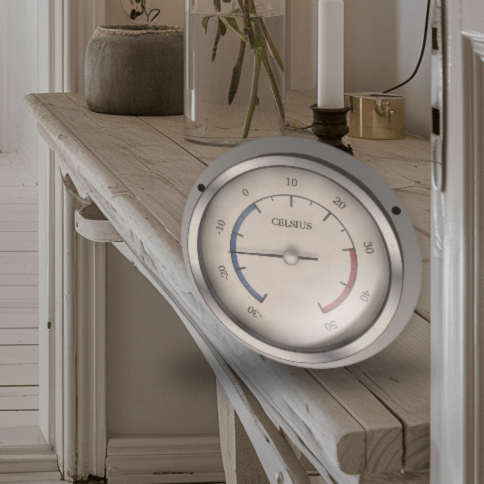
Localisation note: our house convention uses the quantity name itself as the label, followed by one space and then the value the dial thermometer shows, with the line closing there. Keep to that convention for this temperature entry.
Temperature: -15 °C
